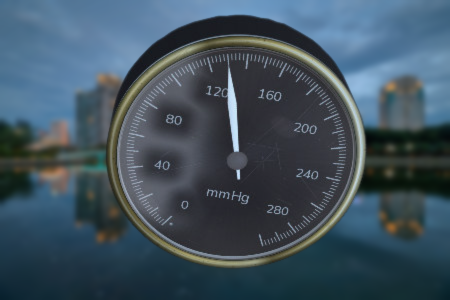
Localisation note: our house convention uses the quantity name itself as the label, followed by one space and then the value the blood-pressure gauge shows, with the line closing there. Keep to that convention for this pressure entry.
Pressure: 130 mmHg
